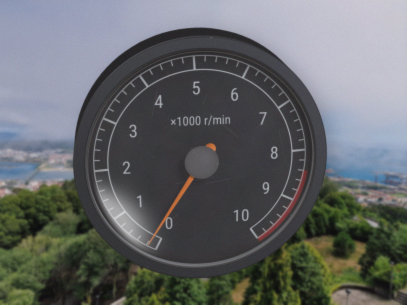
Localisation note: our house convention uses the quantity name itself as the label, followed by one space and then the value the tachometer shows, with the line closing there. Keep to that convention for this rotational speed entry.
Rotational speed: 200 rpm
